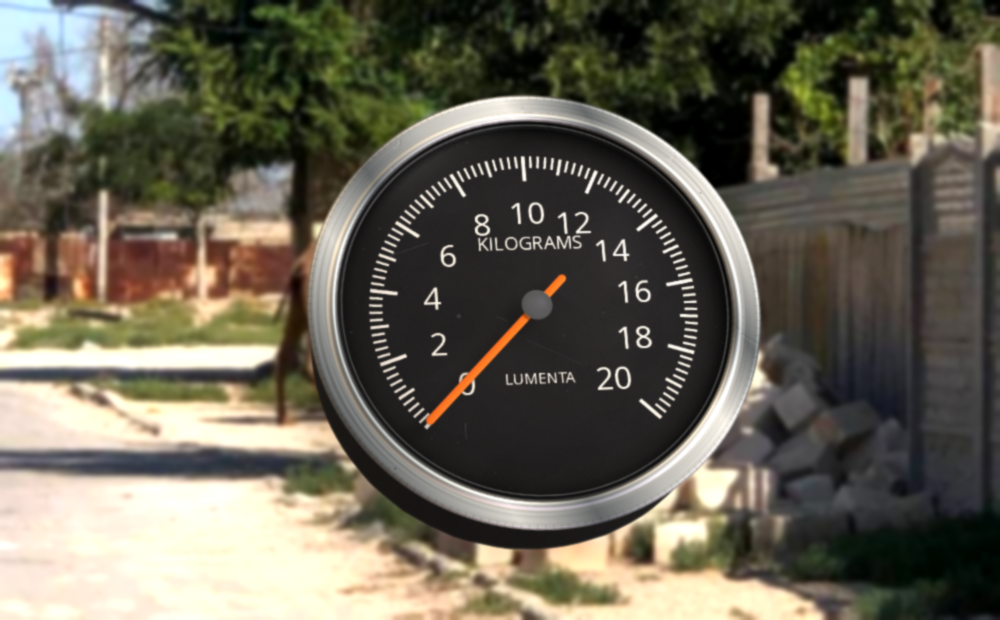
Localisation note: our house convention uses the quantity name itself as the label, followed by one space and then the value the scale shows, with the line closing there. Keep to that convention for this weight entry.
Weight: 0 kg
